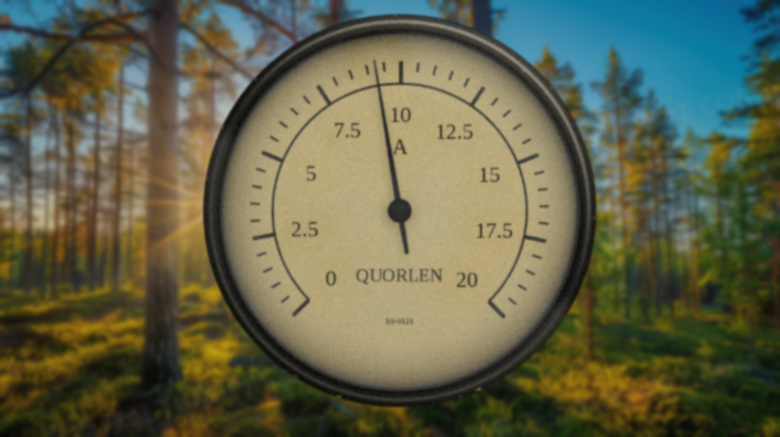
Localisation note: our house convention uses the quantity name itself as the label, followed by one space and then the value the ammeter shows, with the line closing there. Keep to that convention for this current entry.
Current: 9.25 A
